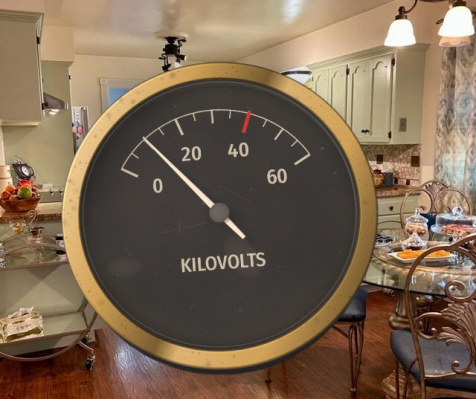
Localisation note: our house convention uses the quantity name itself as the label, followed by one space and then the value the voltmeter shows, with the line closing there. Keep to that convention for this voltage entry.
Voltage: 10 kV
